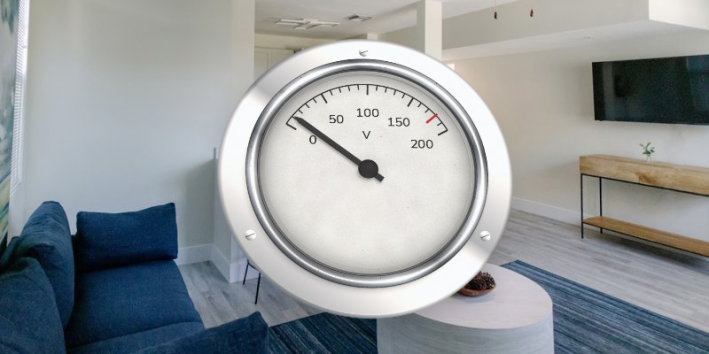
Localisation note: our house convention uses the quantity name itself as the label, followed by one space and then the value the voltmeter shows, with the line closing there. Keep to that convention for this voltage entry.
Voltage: 10 V
